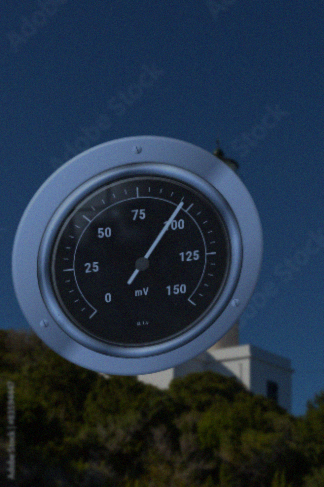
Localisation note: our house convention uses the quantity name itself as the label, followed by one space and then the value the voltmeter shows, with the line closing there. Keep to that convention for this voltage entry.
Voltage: 95 mV
